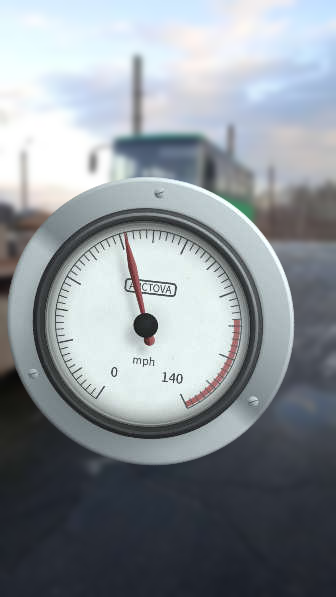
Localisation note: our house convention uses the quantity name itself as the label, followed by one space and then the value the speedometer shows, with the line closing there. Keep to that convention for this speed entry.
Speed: 62 mph
